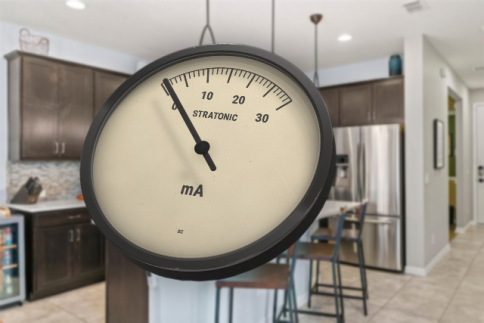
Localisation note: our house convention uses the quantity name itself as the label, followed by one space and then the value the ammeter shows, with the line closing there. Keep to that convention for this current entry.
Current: 1 mA
